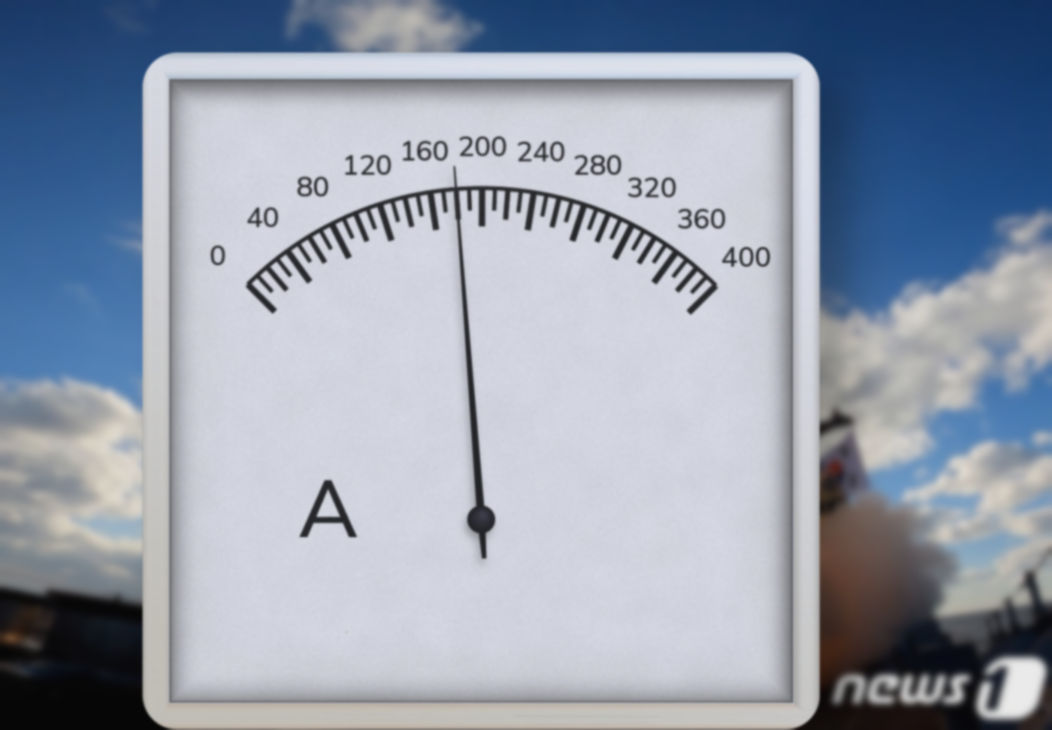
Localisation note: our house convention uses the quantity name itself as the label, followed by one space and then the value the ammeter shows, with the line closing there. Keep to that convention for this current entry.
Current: 180 A
